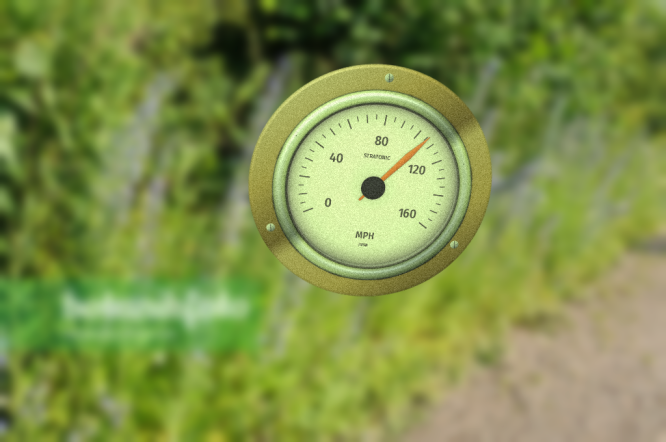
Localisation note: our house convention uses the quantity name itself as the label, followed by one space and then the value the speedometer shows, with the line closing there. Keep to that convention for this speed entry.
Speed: 105 mph
